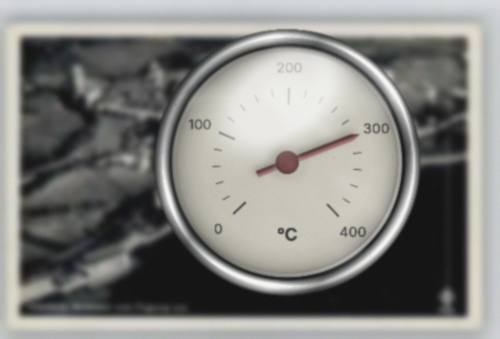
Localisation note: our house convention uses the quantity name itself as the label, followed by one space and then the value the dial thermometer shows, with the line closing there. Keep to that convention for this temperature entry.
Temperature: 300 °C
